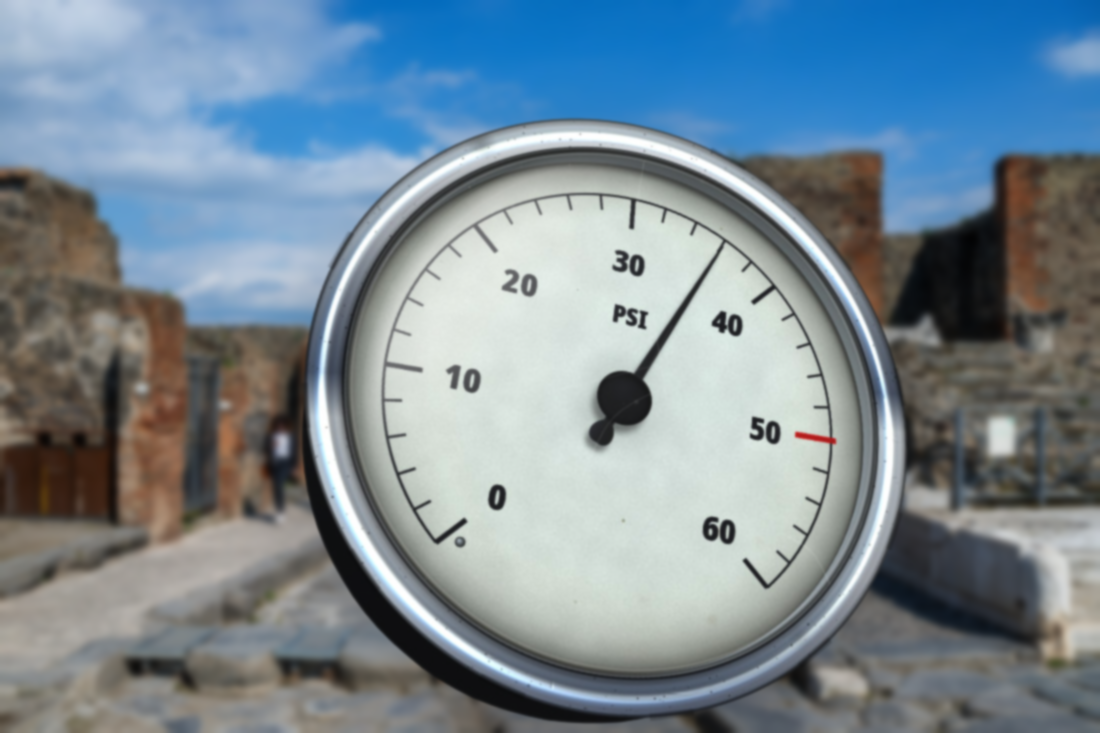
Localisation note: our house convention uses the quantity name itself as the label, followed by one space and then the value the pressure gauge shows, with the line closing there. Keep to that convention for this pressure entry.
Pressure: 36 psi
